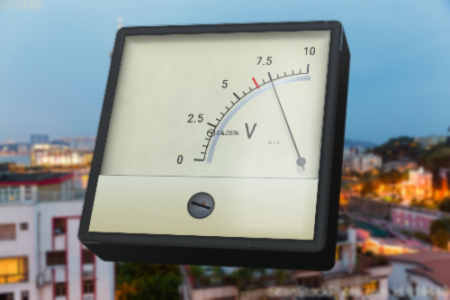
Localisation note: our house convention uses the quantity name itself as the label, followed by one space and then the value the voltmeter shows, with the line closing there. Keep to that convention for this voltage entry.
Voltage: 7.5 V
